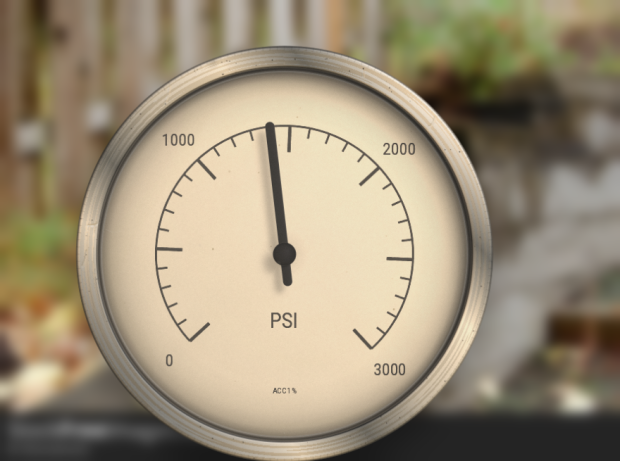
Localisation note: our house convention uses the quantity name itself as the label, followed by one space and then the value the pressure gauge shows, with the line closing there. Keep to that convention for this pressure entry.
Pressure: 1400 psi
